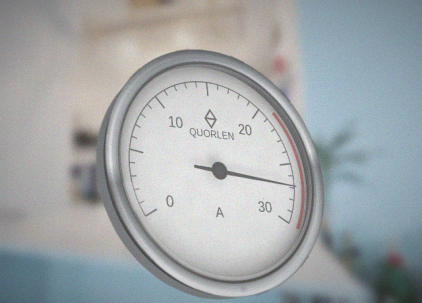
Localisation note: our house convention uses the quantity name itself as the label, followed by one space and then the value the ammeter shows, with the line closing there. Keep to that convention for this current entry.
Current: 27 A
